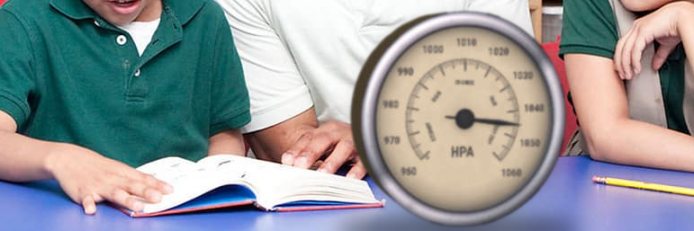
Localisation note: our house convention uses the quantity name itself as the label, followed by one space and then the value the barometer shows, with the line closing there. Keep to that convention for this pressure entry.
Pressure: 1045 hPa
